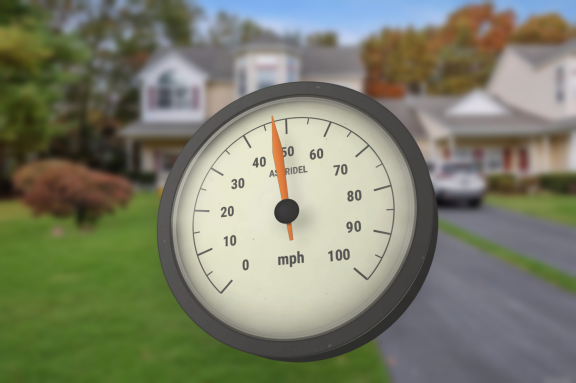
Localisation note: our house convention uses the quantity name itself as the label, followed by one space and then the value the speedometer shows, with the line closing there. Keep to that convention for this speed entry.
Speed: 47.5 mph
